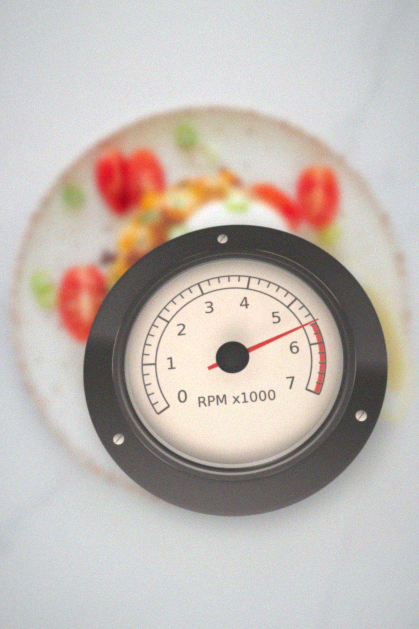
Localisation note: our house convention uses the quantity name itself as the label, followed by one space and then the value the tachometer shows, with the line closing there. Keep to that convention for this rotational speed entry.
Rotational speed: 5600 rpm
